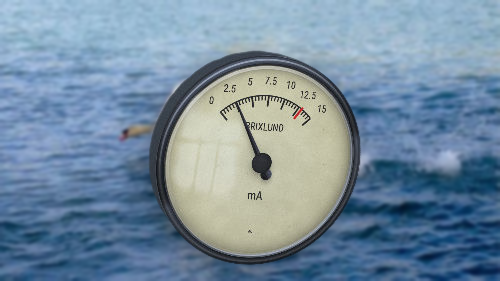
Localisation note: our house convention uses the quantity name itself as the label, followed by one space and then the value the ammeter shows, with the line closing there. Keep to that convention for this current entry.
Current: 2.5 mA
